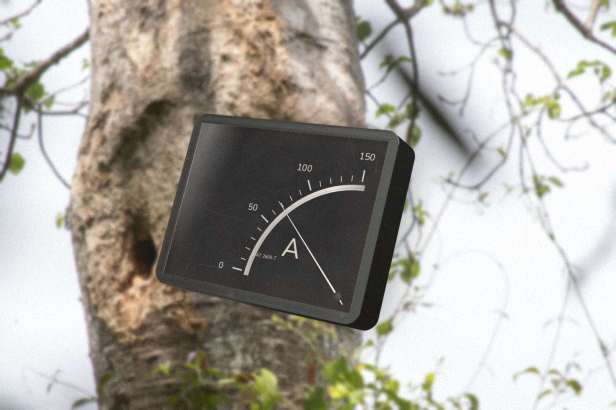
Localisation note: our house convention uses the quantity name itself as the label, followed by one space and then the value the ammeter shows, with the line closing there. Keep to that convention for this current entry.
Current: 70 A
